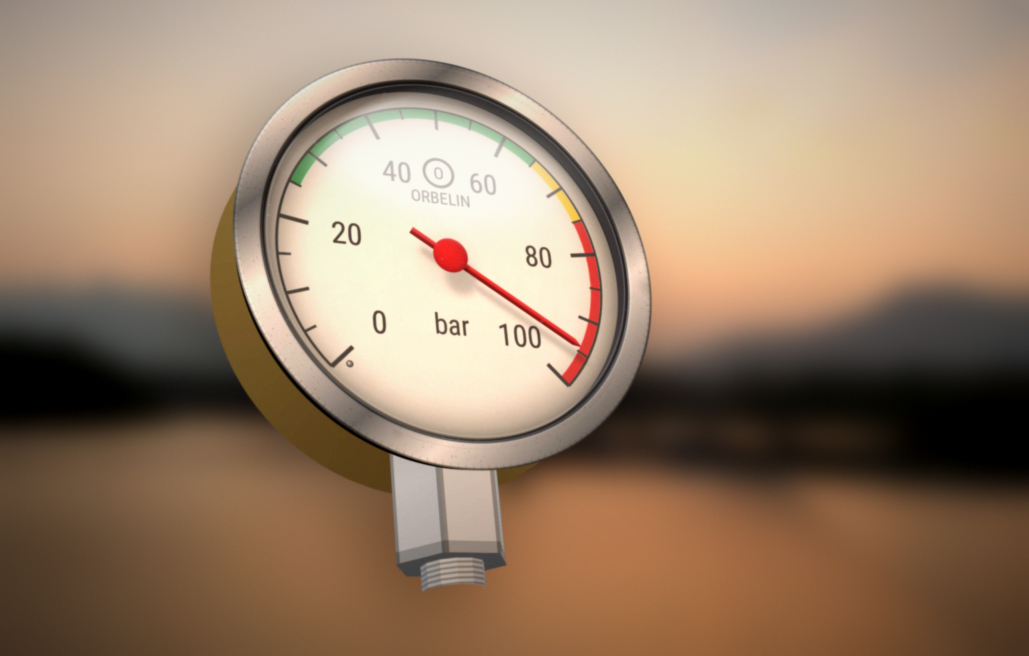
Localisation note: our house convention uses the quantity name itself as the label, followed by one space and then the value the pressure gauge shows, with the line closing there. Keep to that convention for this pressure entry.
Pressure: 95 bar
